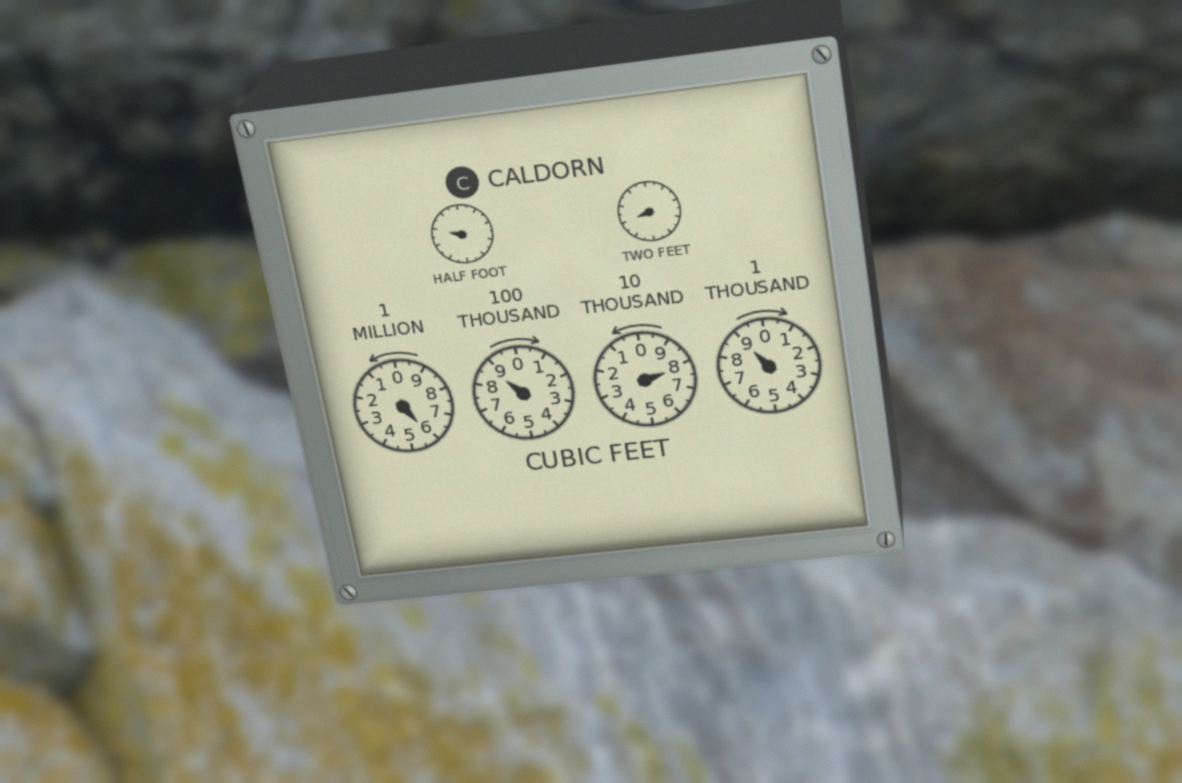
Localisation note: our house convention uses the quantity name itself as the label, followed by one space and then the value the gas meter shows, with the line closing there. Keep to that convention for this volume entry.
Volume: 587900 ft³
